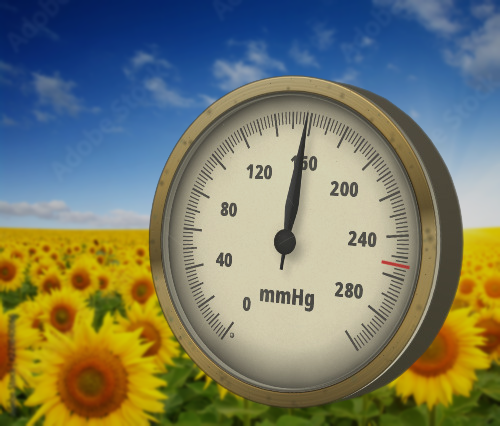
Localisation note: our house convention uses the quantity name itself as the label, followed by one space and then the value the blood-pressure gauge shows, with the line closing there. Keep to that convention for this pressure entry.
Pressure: 160 mmHg
